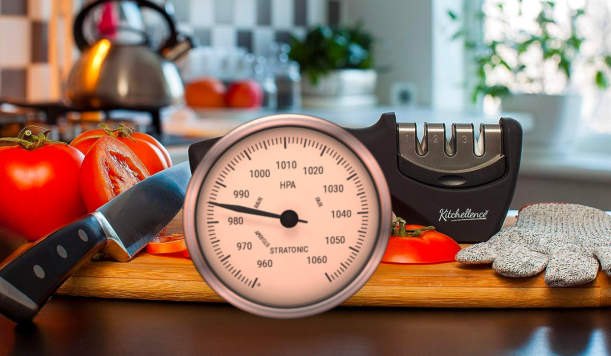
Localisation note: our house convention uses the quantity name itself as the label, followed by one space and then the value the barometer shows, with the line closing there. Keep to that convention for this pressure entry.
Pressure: 985 hPa
